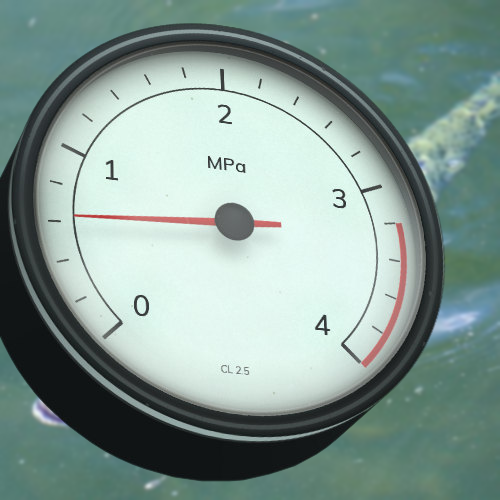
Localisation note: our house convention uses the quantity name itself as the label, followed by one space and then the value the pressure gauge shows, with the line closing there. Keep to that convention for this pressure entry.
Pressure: 0.6 MPa
